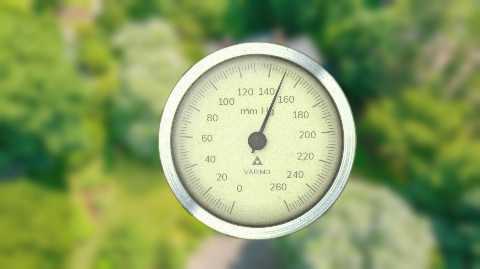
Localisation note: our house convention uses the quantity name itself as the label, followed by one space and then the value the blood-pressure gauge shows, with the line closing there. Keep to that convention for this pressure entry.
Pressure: 150 mmHg
